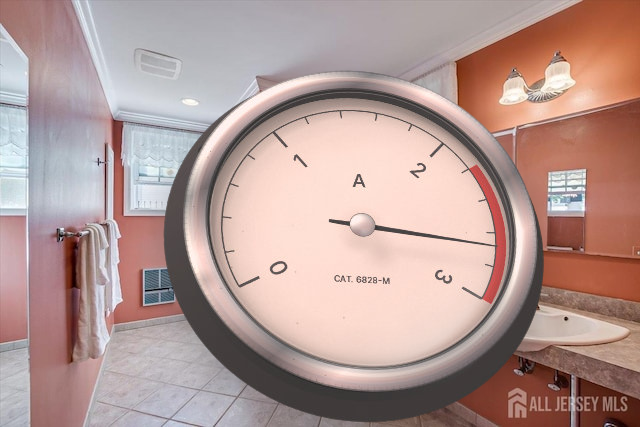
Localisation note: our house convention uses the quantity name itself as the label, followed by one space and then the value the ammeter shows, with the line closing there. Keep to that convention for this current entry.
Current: 2.7 A
